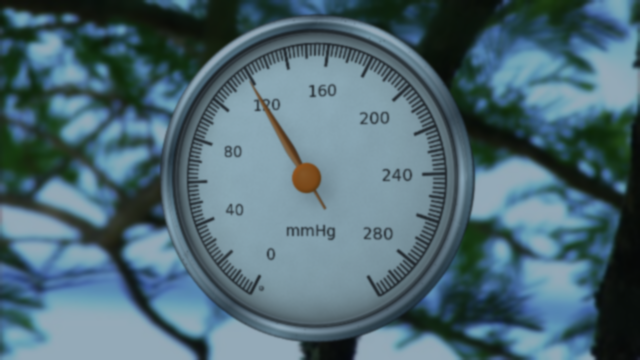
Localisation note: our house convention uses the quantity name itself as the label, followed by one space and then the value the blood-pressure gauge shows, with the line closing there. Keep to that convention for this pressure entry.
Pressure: 120 mmHg
